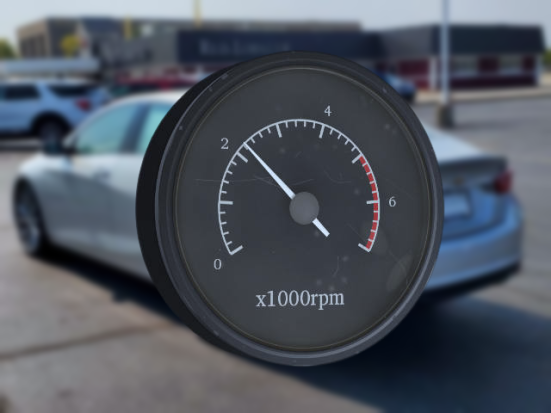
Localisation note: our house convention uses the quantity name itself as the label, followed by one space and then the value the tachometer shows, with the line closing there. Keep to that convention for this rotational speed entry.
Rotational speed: 2200 rpm
